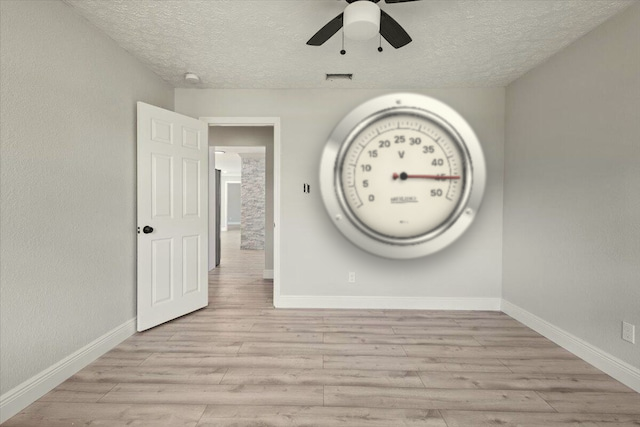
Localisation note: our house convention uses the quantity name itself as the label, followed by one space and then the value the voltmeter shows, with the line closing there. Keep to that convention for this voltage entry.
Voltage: 45 V
